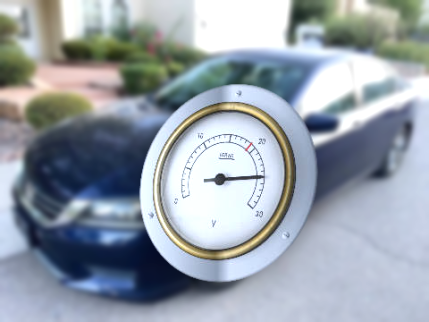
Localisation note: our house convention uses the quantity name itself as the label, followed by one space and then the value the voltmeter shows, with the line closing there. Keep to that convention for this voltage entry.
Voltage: 25 V
